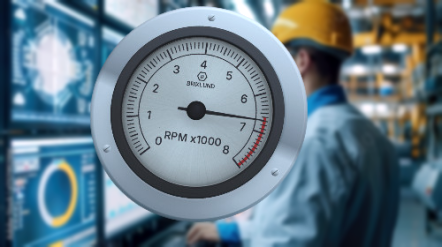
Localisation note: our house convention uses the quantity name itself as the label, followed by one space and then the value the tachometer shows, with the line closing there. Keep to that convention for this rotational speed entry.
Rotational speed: 6700 rpm
